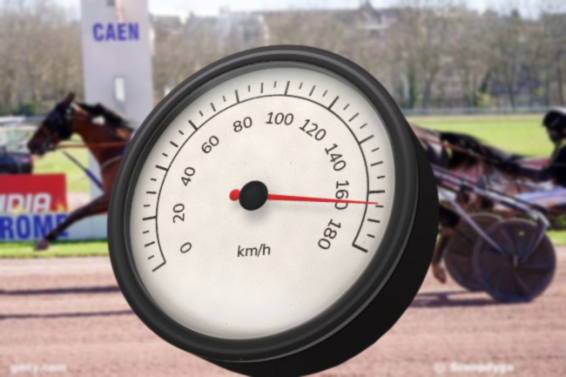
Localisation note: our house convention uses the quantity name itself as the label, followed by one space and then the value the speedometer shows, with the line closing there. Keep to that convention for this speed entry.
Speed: 165 km/h
